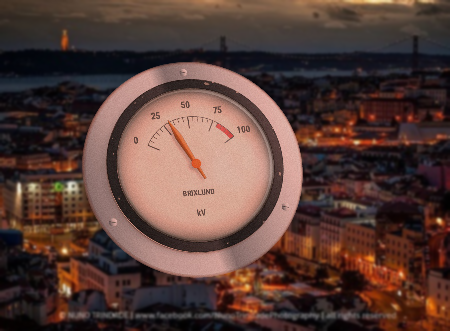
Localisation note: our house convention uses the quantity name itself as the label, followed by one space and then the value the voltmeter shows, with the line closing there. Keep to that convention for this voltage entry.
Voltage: 30 kV
